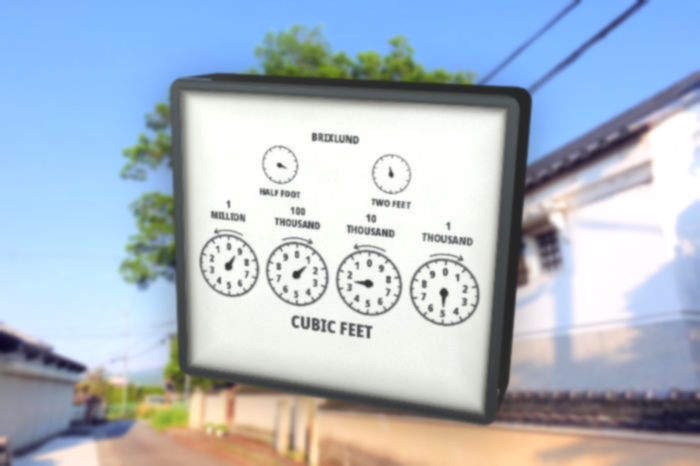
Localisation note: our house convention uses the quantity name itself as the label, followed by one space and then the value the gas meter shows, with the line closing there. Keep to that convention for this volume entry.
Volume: 912500 ft³
